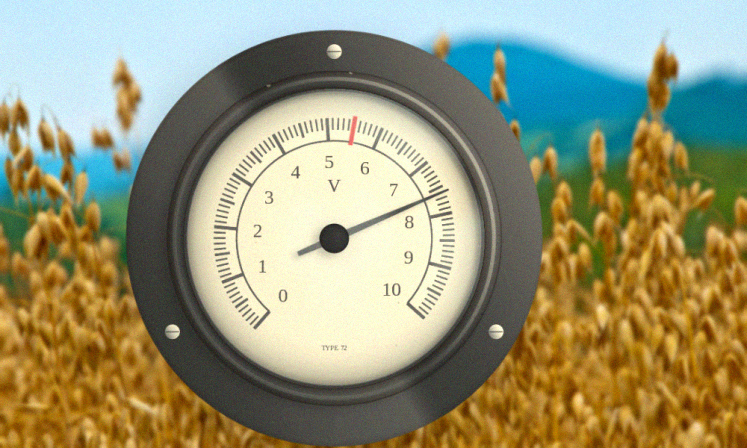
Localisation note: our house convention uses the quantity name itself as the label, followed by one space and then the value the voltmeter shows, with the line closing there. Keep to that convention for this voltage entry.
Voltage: 7.6 V
